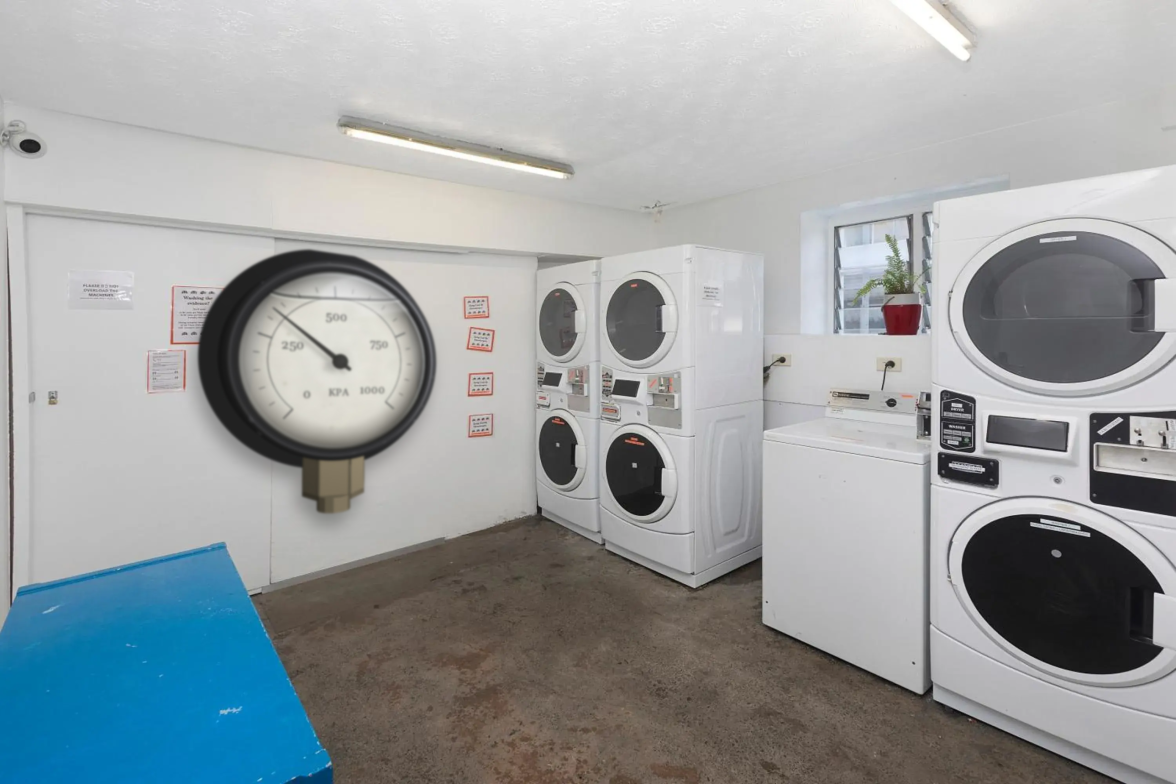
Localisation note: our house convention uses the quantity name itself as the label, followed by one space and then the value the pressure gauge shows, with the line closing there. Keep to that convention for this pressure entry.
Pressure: 325 kPa
